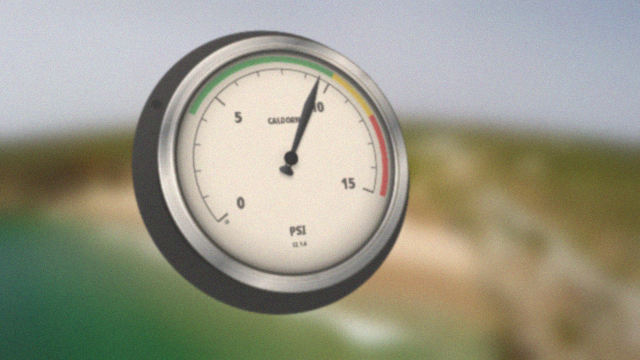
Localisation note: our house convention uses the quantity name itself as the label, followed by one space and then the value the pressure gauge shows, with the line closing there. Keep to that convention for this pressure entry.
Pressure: 9.5 psi
